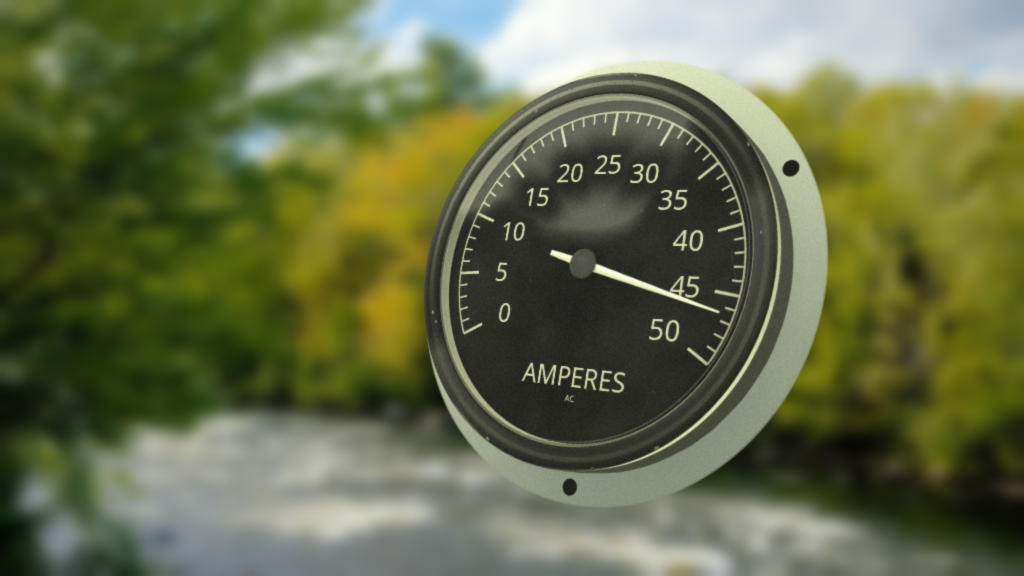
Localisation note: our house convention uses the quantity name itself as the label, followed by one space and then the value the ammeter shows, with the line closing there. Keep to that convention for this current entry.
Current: 46.5 A
